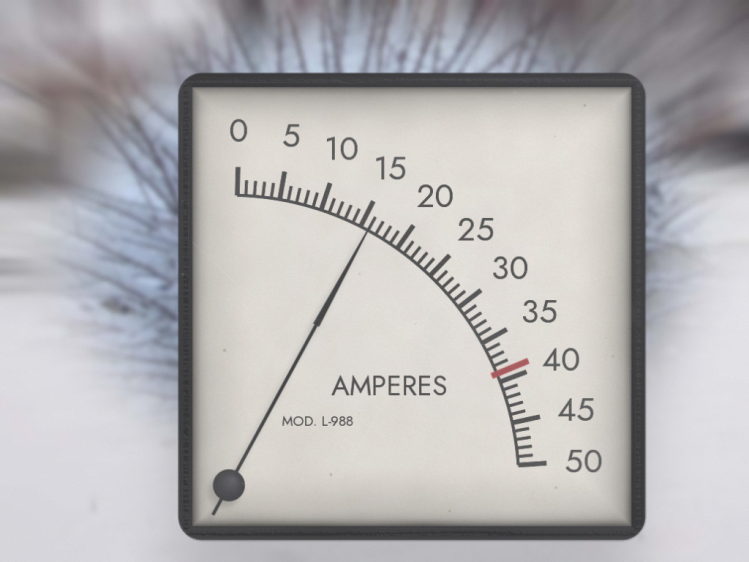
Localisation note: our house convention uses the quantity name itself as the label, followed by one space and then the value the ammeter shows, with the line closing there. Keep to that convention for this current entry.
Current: 16 A
